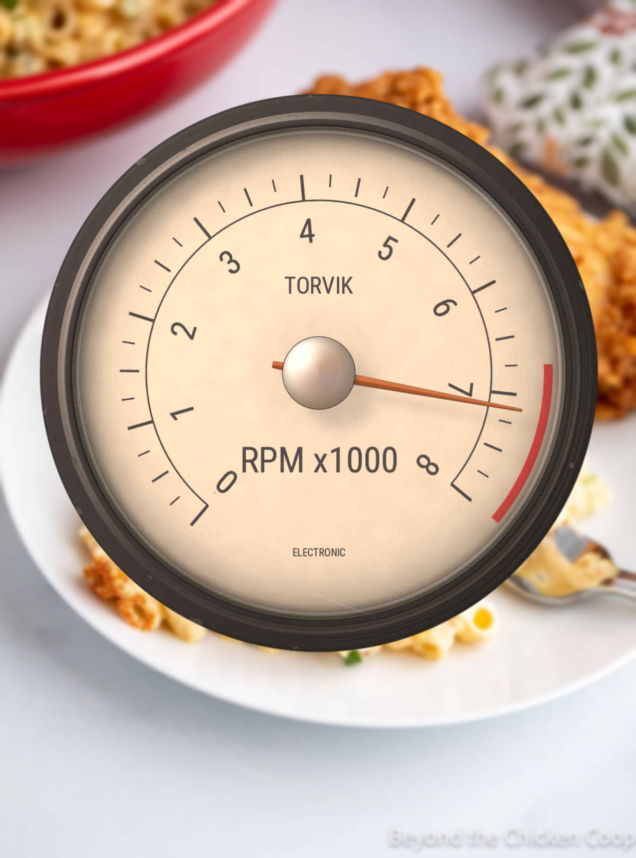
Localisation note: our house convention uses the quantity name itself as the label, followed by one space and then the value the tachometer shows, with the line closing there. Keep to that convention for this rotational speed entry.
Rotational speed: 7125 rpm
